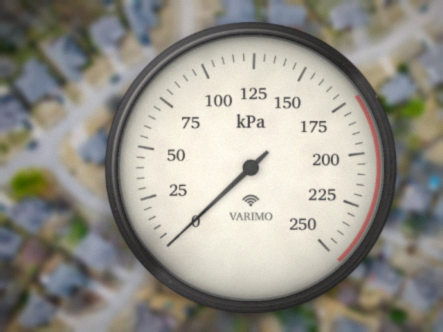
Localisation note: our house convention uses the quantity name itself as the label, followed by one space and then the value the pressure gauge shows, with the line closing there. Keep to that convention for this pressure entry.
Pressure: 0 kPa
